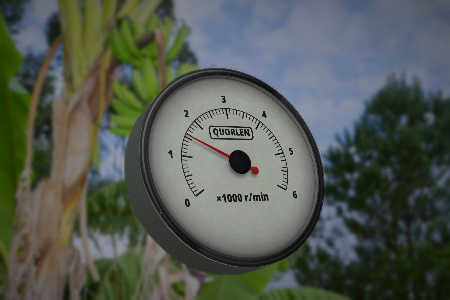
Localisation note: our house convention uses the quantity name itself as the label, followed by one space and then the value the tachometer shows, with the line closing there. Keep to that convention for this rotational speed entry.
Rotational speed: 1500 rpm
